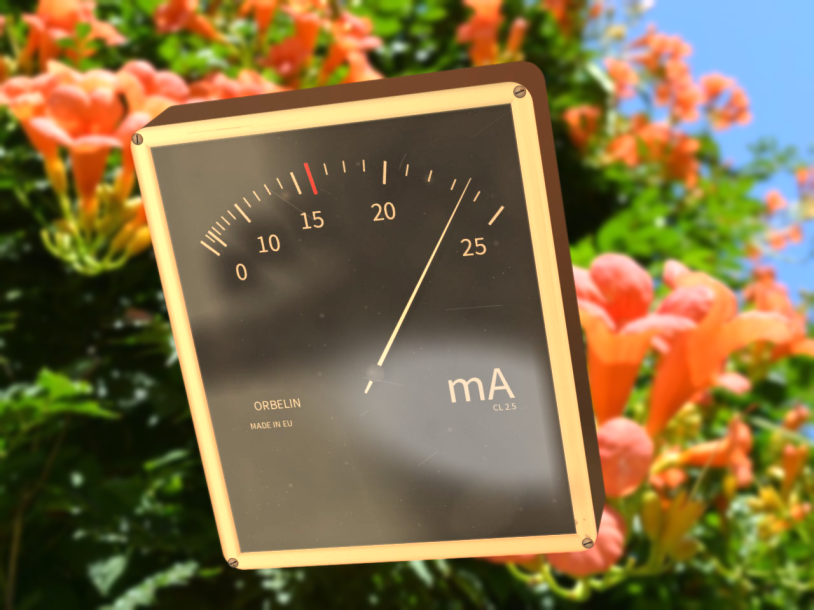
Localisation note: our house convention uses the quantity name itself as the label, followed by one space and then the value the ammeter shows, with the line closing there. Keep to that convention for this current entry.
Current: 23.5 mA
